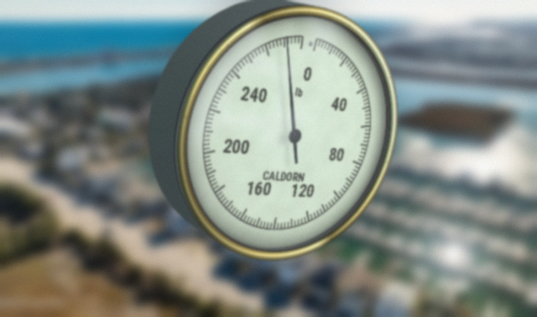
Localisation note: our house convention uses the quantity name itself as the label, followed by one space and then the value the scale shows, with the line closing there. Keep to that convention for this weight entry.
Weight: 270 lb
